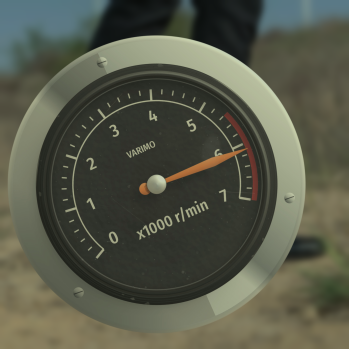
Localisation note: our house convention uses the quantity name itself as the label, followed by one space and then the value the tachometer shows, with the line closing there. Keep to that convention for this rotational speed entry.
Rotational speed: 6100 rpm
